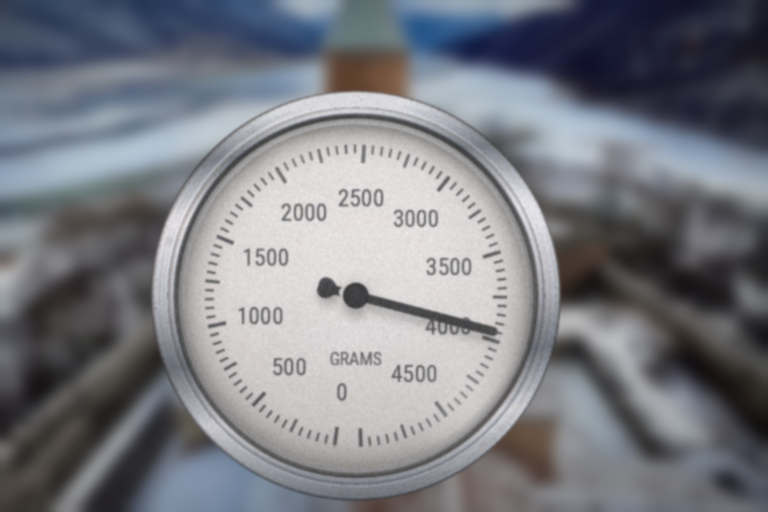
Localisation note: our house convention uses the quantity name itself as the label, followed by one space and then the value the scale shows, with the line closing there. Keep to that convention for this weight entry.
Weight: 3950 g
